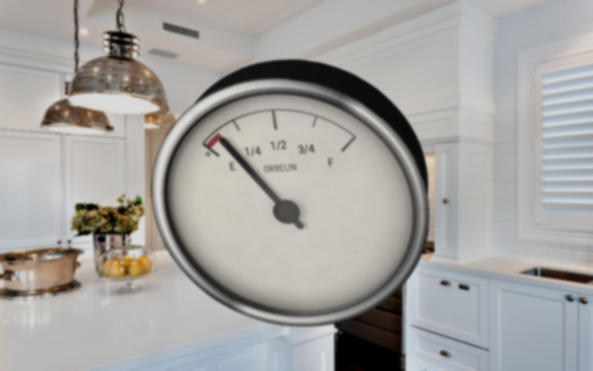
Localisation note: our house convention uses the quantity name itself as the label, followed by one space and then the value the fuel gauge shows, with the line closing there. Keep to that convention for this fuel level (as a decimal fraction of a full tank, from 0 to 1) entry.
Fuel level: 0.125
